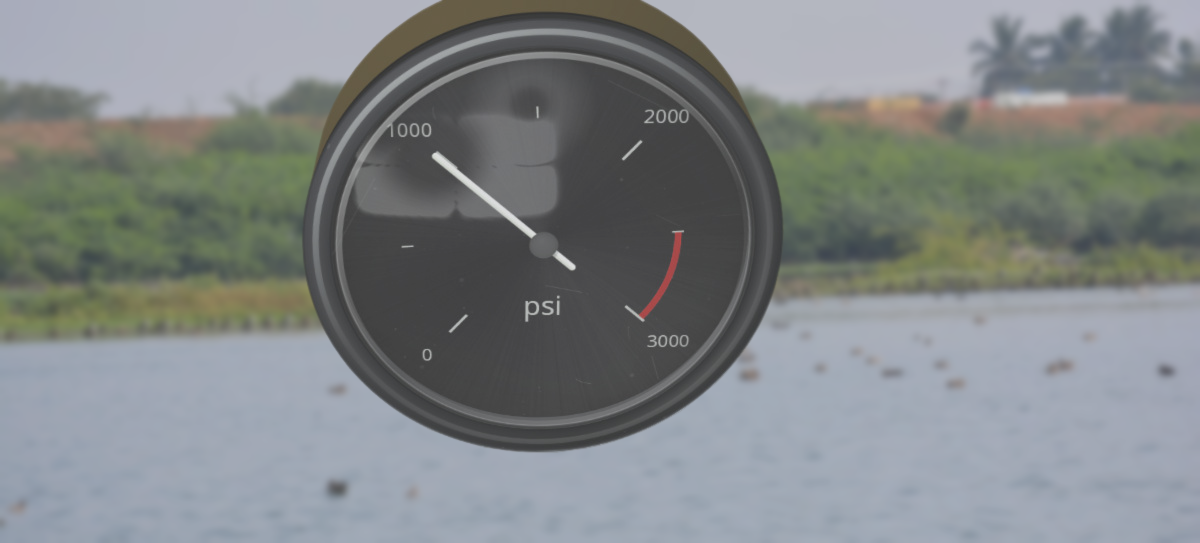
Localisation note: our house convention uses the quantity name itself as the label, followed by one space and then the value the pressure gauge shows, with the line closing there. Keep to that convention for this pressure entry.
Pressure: 1000 psi
